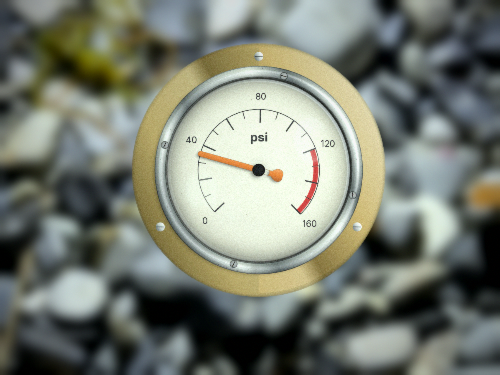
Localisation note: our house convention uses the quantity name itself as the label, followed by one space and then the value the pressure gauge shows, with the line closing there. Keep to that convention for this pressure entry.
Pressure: 35 psi
